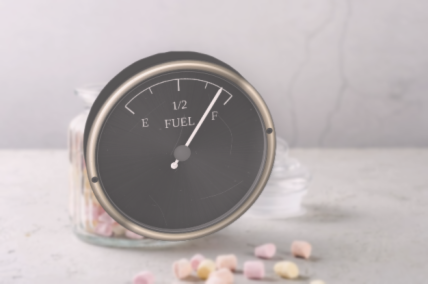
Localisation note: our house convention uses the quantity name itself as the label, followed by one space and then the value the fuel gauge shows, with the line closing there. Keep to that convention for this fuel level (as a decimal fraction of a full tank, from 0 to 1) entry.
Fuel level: 0.875
